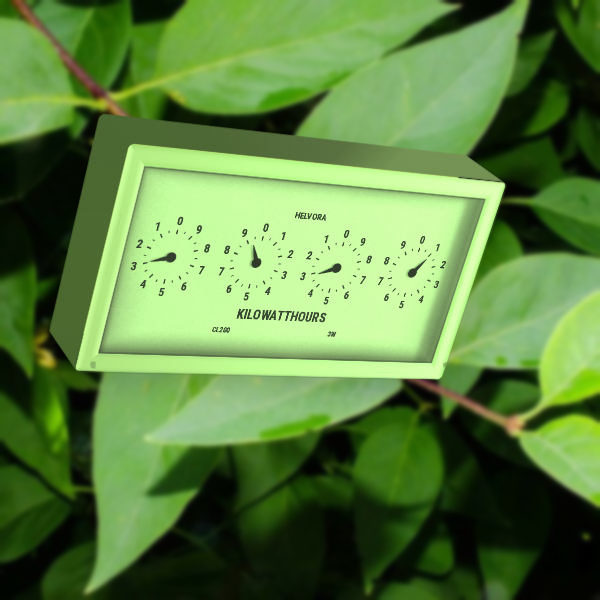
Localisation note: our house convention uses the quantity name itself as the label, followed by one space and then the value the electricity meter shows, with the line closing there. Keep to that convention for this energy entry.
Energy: 2931 kWh
